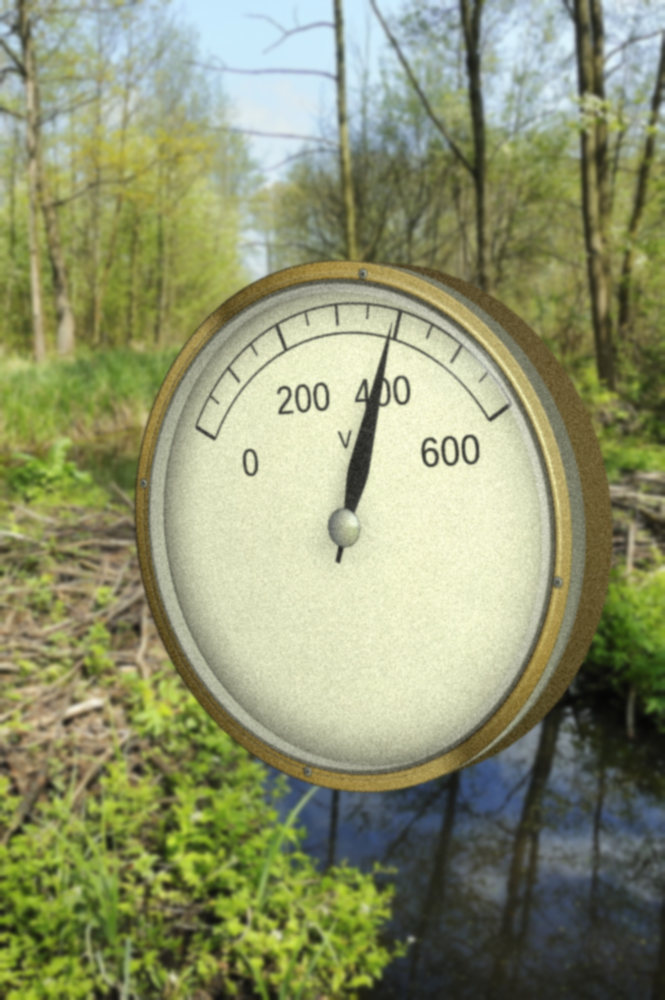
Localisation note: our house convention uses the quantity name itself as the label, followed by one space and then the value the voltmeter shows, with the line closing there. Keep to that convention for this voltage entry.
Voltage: 400 V
